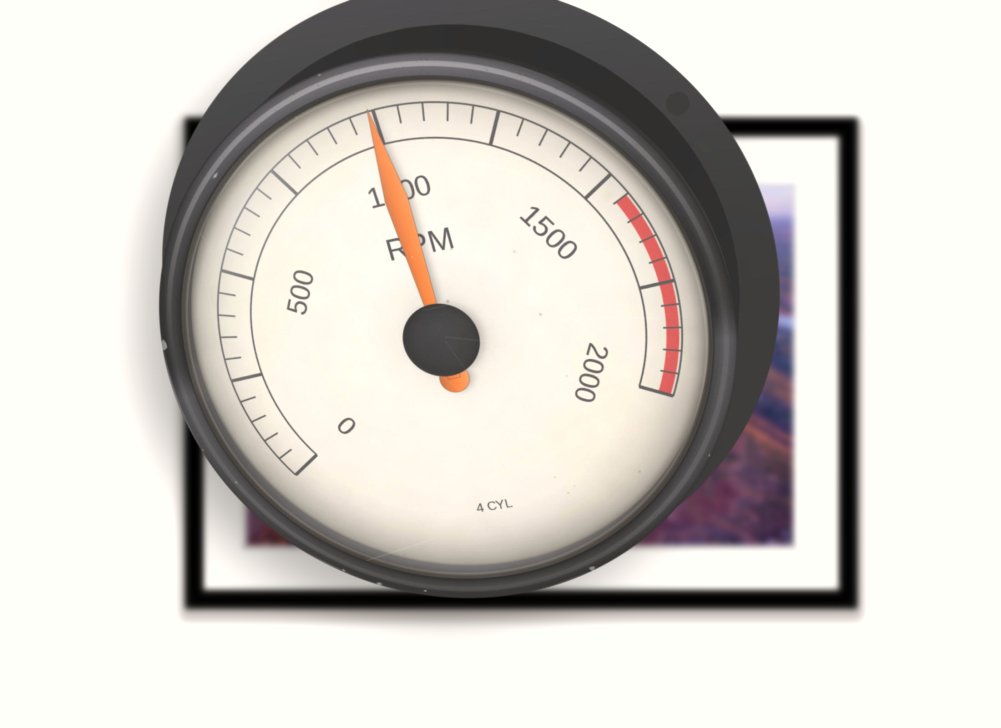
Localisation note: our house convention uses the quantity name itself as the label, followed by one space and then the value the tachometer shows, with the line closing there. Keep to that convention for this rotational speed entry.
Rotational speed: 1000 rpm
